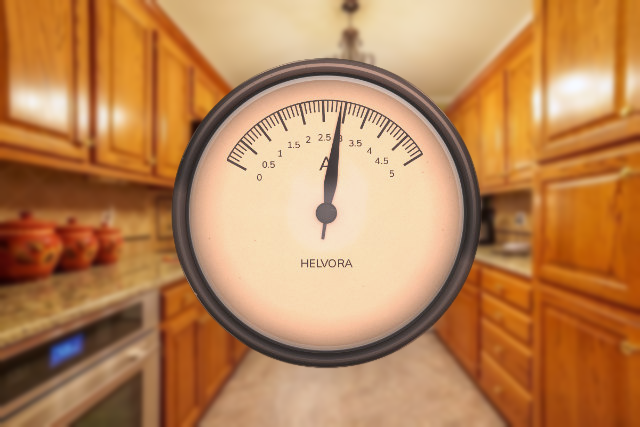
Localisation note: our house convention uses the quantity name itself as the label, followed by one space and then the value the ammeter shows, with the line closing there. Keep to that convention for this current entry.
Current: 2.9 A
